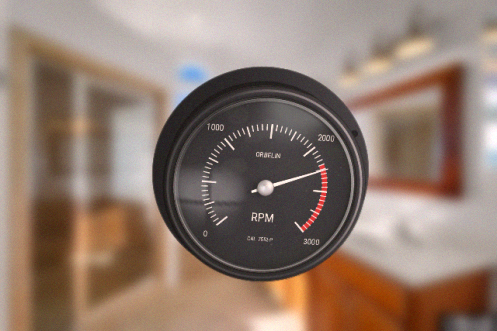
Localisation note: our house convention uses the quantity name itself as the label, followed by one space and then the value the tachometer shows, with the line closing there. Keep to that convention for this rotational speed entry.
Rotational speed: 2250 rpm
